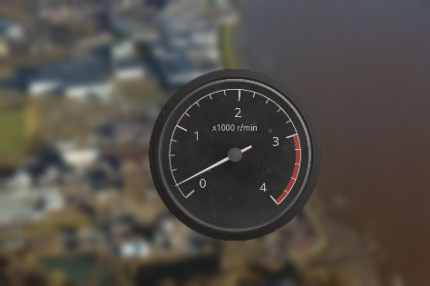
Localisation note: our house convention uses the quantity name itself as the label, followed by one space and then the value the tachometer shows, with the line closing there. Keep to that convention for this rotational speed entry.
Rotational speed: 200 rpm
